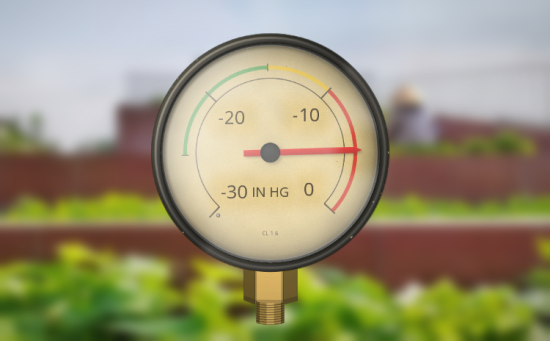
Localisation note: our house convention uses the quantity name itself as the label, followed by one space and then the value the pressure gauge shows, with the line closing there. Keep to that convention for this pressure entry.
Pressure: -5 inHg
